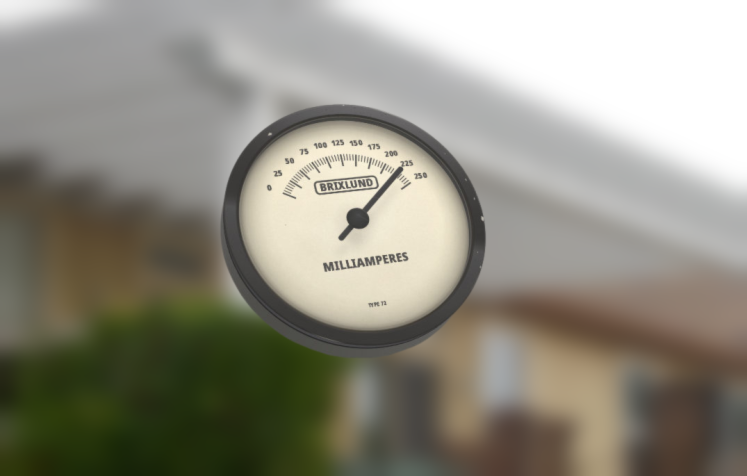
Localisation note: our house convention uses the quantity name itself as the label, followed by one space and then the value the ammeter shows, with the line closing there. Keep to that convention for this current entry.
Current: 225 mA
